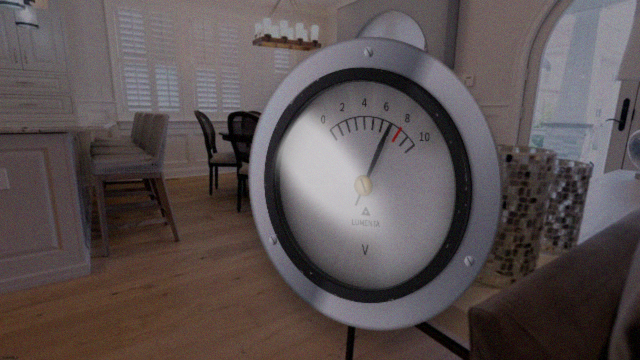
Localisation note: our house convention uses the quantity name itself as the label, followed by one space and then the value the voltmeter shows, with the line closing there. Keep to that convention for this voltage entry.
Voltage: 7 V
